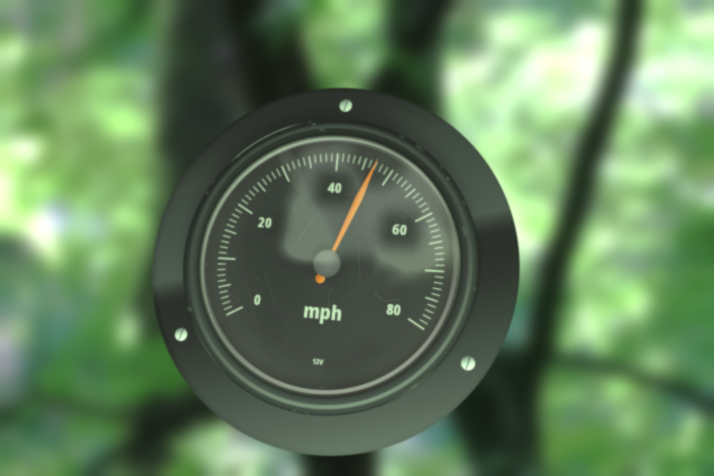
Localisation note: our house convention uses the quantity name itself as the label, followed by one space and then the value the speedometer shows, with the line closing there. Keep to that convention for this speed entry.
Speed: 47 mph
